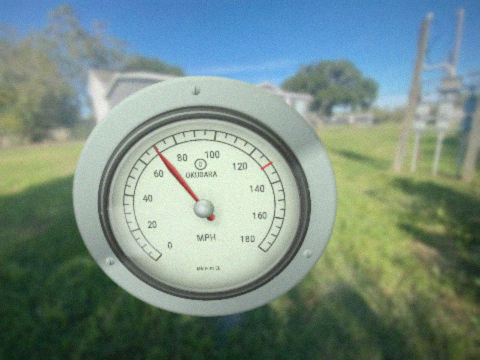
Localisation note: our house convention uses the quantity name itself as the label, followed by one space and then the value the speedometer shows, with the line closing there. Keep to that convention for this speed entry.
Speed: 70 mph
